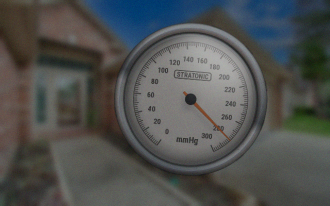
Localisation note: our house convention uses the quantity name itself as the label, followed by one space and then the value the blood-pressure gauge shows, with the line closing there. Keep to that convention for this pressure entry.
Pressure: 280 mmHg
